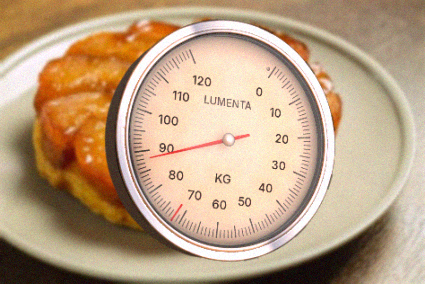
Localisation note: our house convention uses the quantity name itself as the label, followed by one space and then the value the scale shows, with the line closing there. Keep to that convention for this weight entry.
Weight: 88 kg
